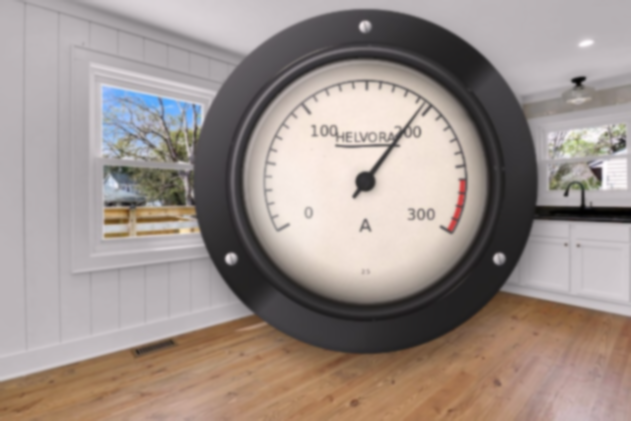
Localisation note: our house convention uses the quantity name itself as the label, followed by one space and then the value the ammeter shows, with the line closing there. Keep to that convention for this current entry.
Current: 195 A
